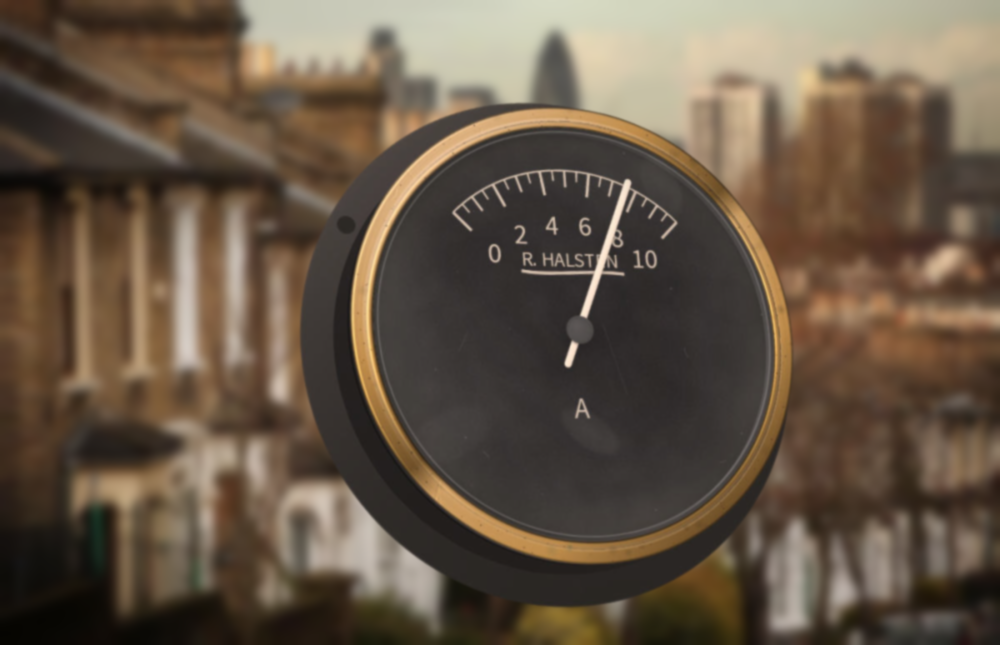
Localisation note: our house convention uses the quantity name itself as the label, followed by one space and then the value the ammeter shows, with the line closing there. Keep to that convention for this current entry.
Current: 7.5 A
